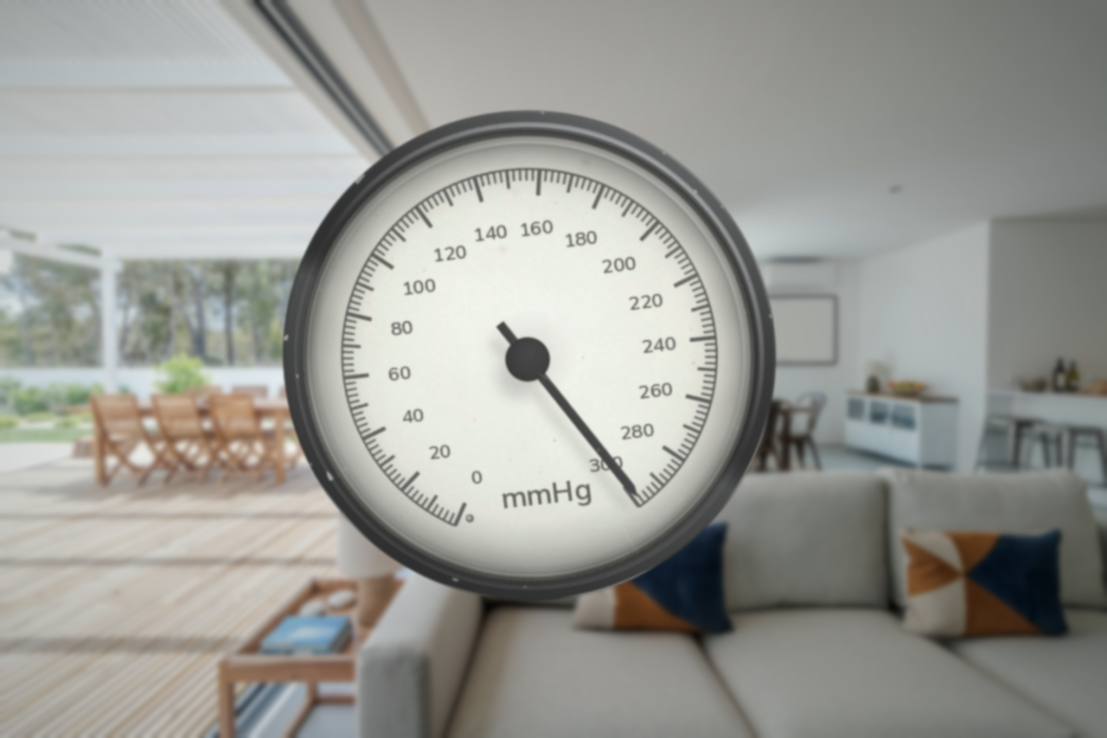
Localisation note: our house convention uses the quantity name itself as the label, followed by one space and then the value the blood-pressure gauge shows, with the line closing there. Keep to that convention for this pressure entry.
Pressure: 298 mmHg
